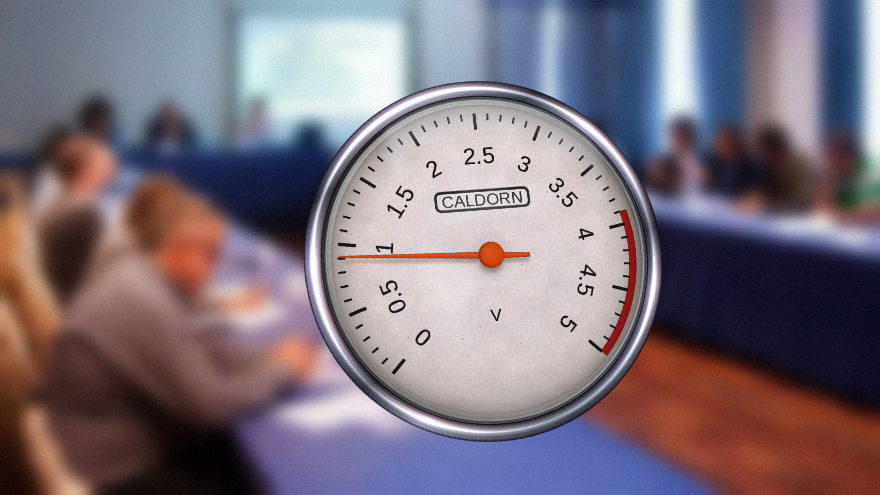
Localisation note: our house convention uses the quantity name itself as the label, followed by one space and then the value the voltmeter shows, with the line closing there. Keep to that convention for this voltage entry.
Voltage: 0.9 V
